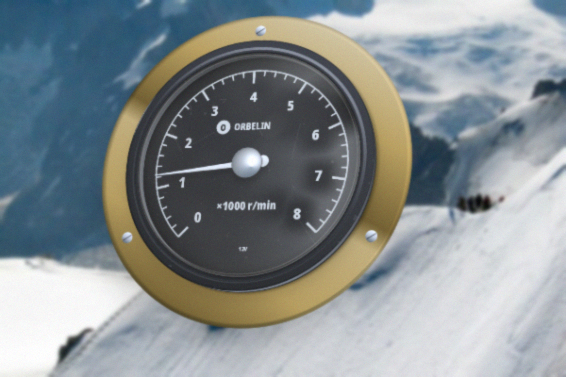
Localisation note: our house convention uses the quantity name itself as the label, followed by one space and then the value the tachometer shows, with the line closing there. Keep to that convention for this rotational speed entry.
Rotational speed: 1200 rpm
